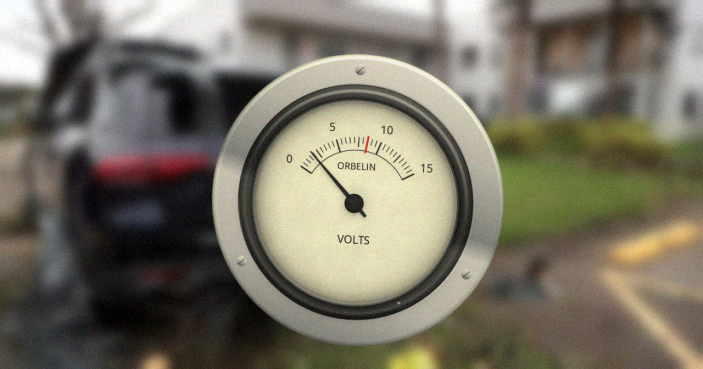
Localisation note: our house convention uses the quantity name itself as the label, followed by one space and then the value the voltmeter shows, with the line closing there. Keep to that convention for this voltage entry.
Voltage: 2 V
